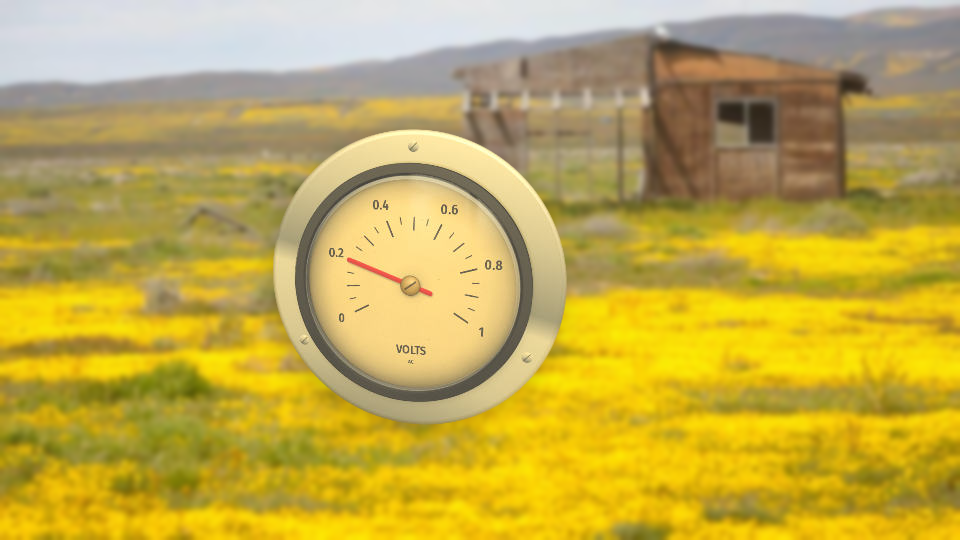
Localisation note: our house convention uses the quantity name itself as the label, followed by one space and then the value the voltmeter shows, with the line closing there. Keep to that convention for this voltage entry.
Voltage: 0.2 V
